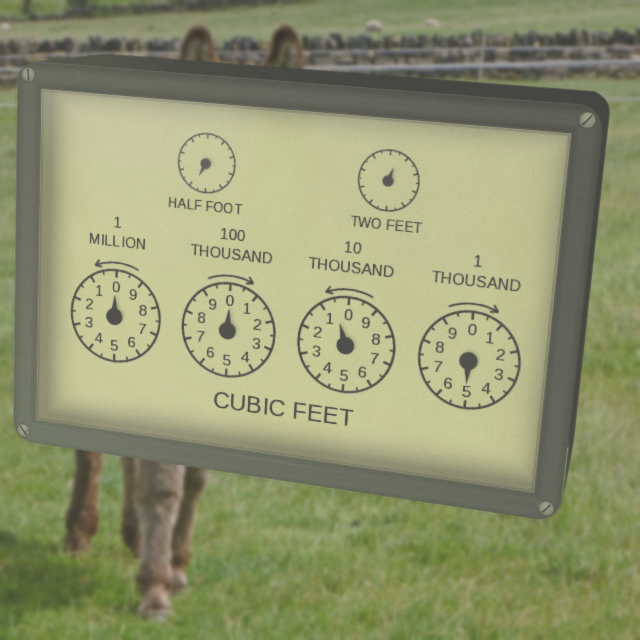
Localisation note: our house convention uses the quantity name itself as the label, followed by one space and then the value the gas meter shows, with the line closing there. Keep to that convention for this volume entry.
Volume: 500 ft³
